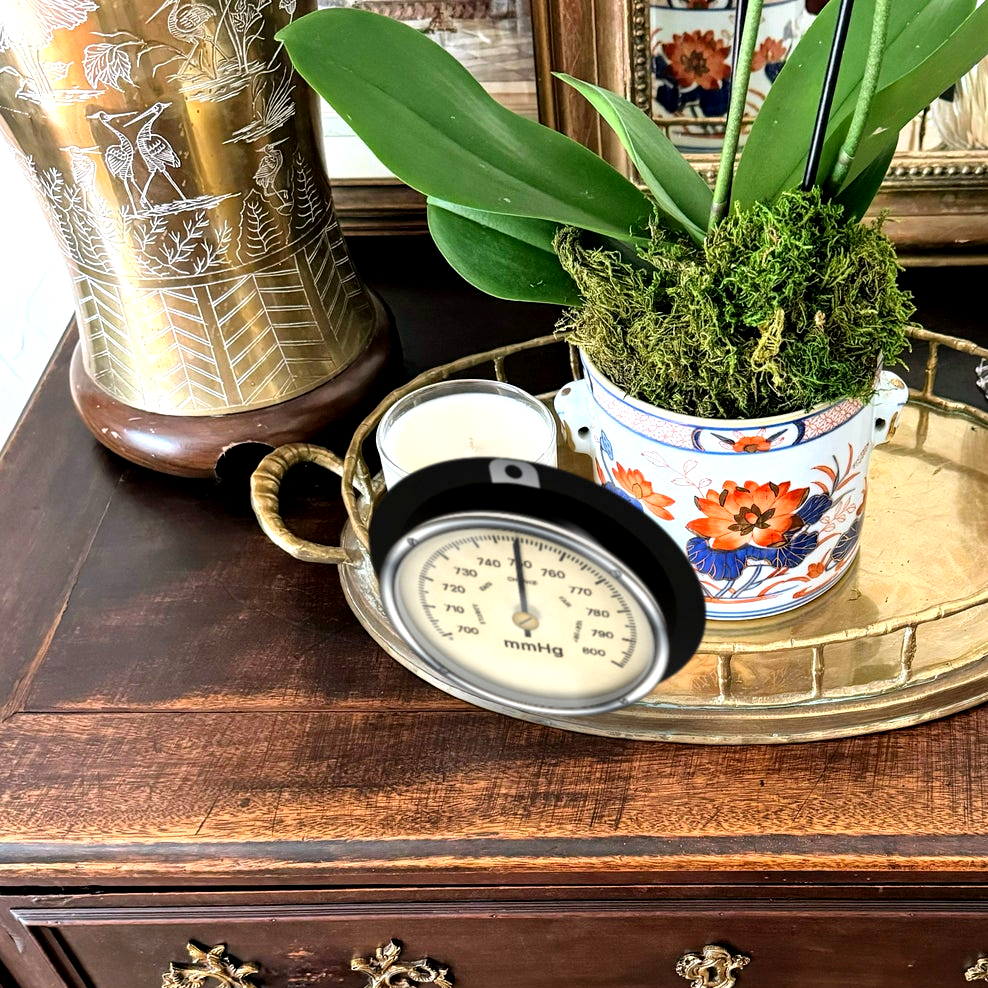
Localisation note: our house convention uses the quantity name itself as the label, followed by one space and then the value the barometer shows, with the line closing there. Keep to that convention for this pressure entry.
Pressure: 750 mmHg
